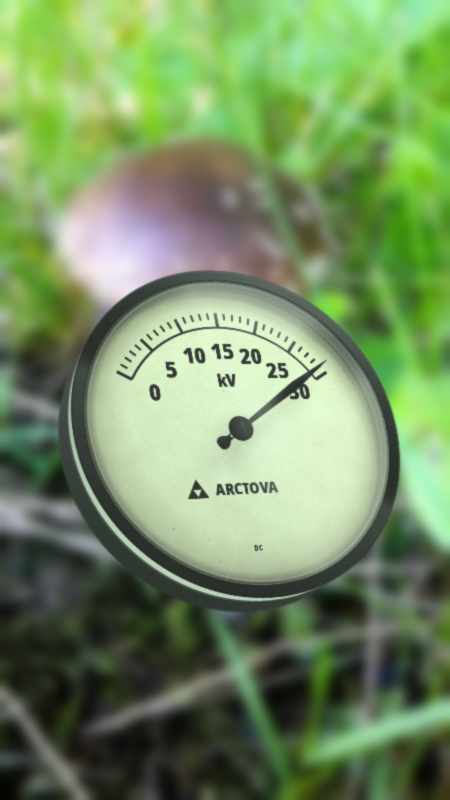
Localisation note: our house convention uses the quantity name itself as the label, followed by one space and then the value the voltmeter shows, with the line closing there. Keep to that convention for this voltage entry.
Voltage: 29 kV
